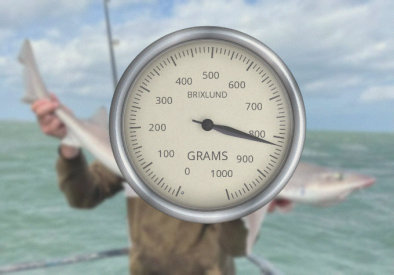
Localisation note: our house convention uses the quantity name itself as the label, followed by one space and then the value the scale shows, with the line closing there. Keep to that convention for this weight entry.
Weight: 820 g
